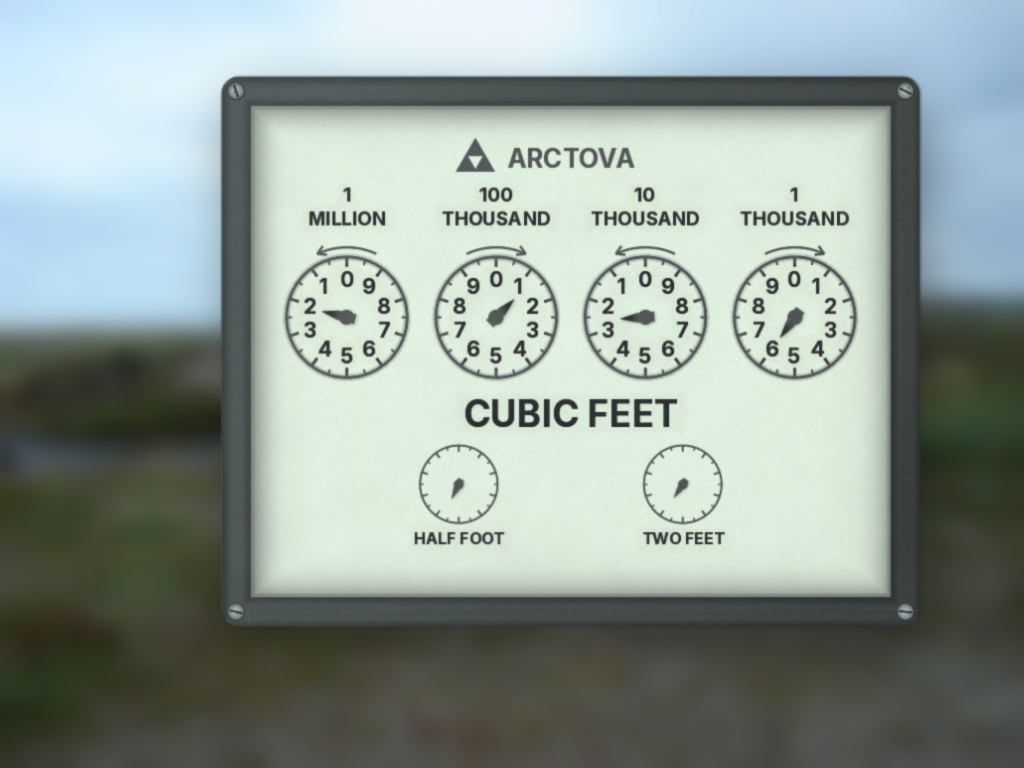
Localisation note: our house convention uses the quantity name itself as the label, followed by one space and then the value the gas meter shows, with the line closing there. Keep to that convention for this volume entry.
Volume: 212600 ft³
